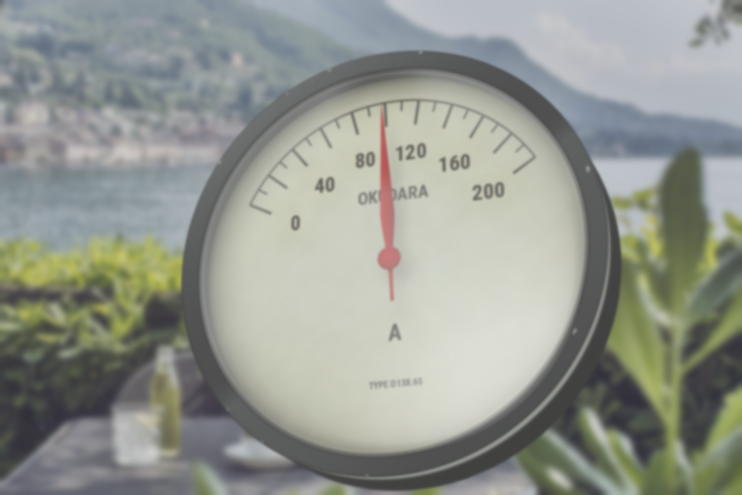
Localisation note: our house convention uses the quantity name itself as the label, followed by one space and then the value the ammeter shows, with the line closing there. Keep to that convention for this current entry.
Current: 100 A
